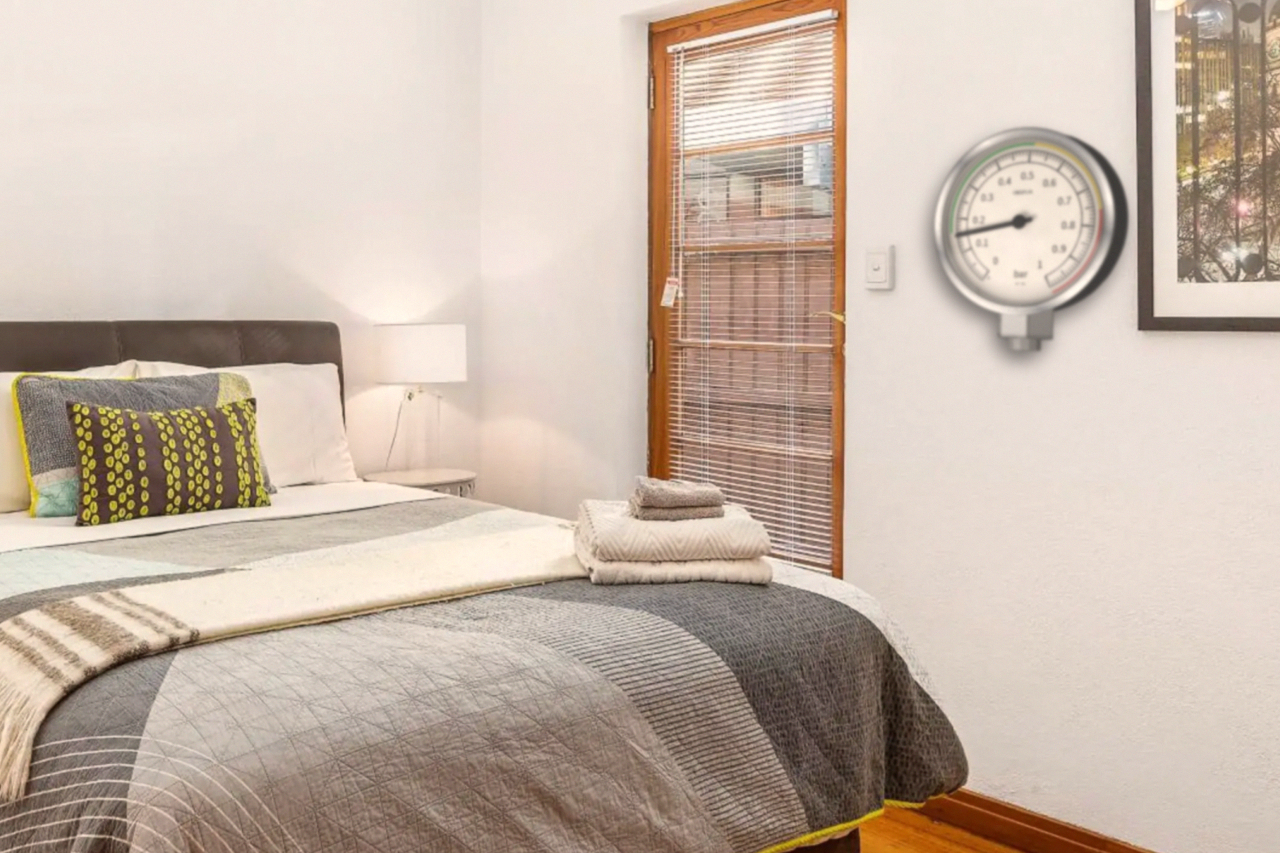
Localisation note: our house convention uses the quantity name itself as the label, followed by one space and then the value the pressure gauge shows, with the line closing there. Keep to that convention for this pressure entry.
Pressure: 0.15 bar
